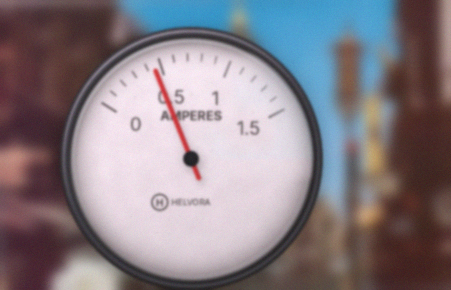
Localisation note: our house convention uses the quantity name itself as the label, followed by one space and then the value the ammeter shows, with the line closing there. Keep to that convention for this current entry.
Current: 0.45 A
